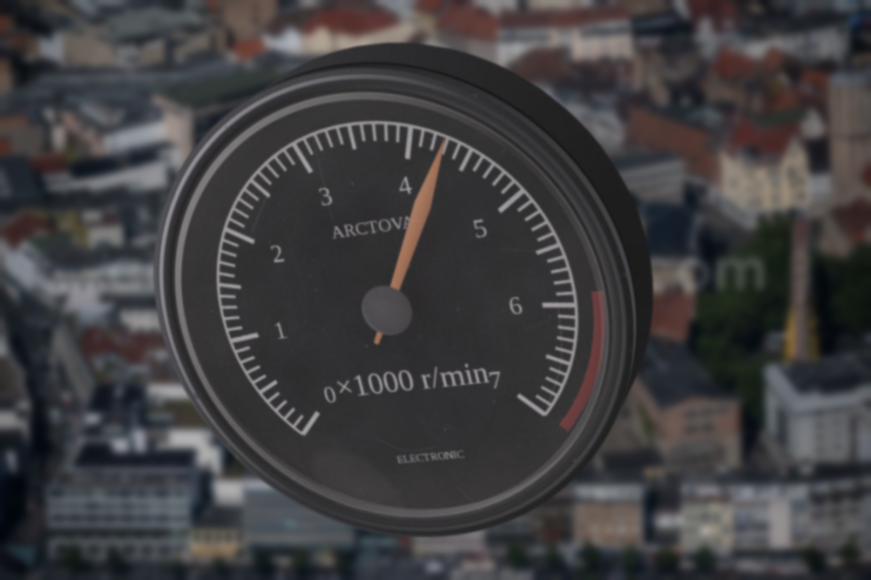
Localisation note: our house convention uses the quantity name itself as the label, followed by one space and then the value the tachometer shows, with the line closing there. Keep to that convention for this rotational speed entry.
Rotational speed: 4300 rpm
